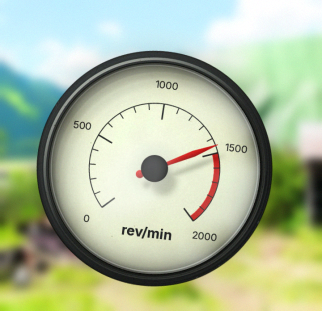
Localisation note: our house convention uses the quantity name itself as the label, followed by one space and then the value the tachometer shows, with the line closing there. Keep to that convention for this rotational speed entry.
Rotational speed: 1450 rpm
